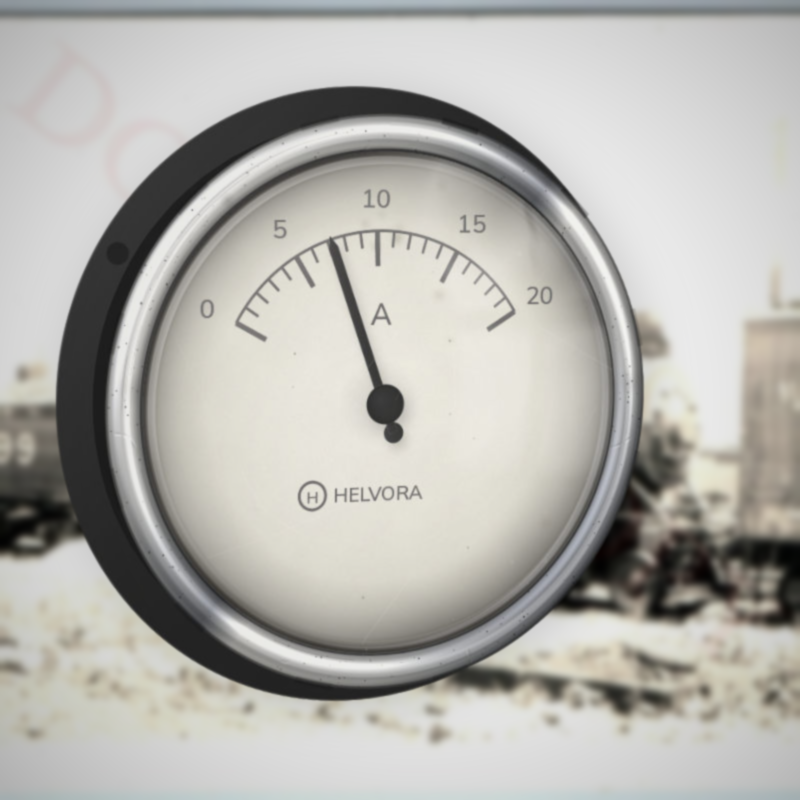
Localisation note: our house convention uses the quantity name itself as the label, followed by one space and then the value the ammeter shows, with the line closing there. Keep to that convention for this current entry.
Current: 7 A
